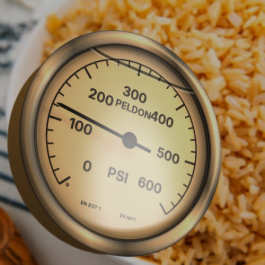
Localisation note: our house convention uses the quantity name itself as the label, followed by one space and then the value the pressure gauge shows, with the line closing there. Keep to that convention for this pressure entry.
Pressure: 120 psi
